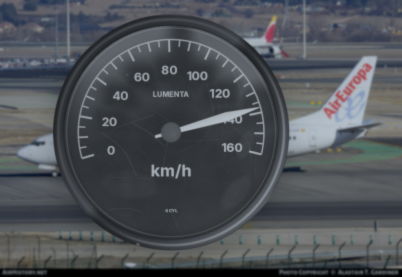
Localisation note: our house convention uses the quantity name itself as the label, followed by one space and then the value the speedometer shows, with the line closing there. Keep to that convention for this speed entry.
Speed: 137.5 km/h
